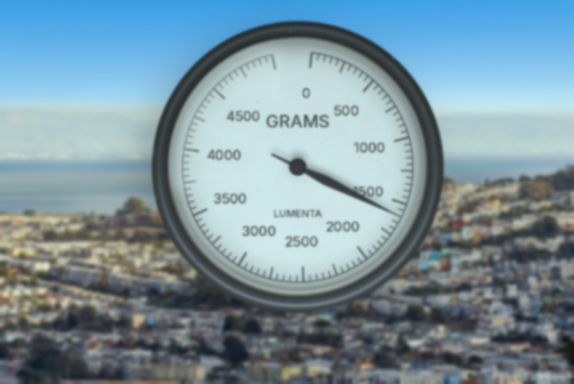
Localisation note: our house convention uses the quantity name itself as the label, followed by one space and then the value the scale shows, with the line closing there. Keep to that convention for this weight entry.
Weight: 1600 g
